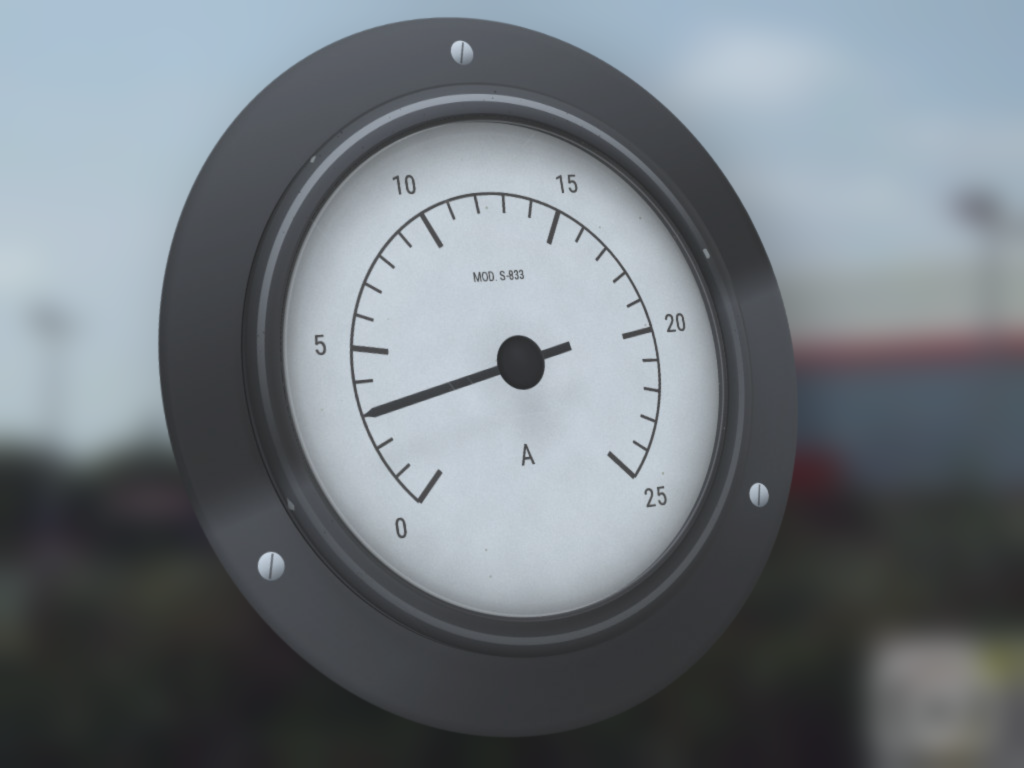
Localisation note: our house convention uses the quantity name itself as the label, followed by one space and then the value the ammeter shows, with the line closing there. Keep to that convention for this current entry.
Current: 3 A
